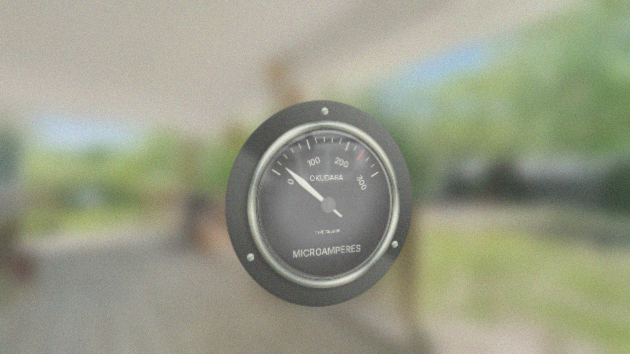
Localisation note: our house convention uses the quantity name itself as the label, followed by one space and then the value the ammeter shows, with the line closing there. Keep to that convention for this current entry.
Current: 20 µA
